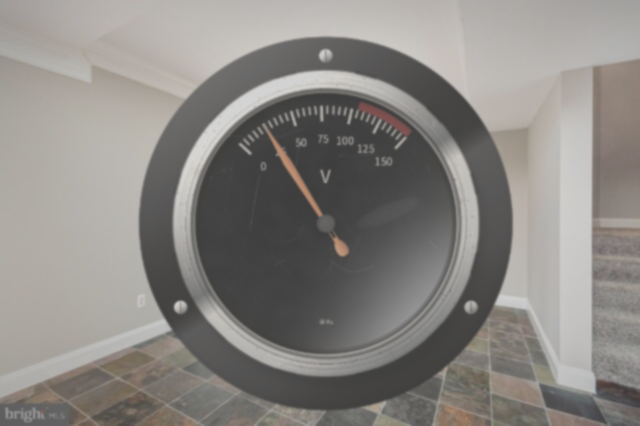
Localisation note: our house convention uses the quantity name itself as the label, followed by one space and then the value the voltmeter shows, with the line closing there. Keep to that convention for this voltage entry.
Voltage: 25 V
